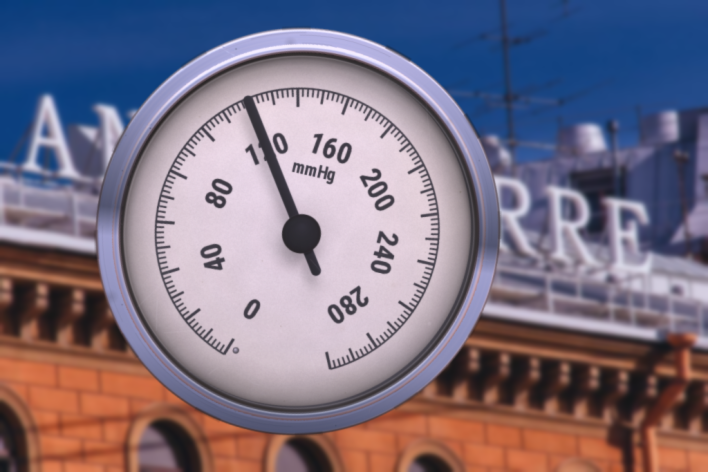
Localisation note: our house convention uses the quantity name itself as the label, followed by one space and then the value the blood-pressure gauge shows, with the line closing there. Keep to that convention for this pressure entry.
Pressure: 120 mmHg
